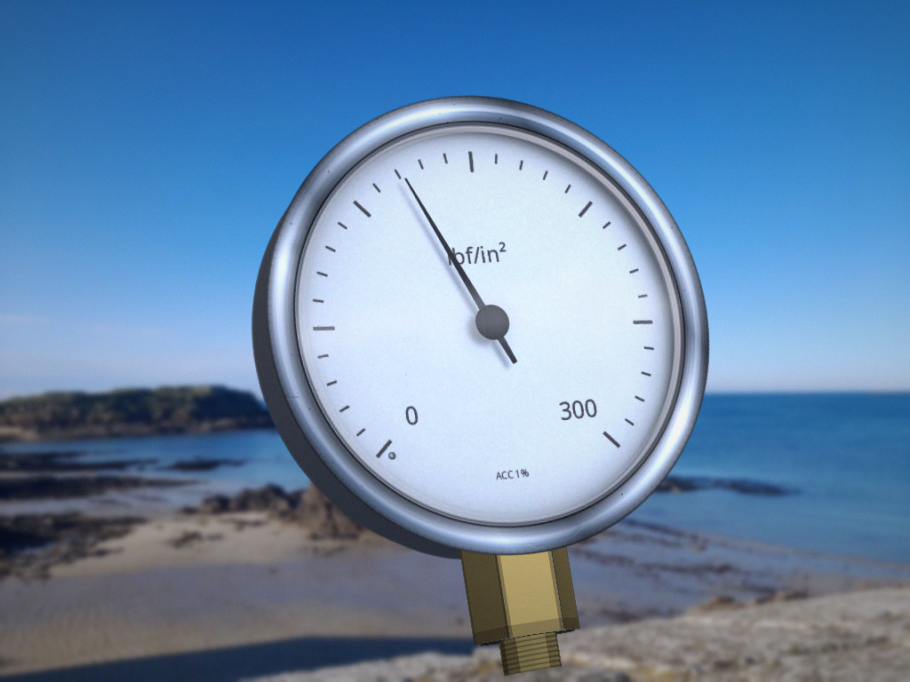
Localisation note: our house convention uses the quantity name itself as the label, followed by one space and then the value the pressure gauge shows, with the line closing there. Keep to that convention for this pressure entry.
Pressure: 120 psi
